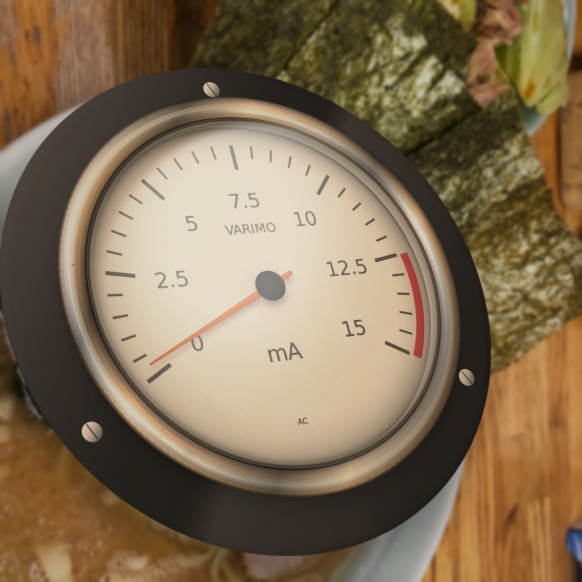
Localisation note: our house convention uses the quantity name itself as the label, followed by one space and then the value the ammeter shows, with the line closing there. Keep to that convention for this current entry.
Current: 0.25 mA
